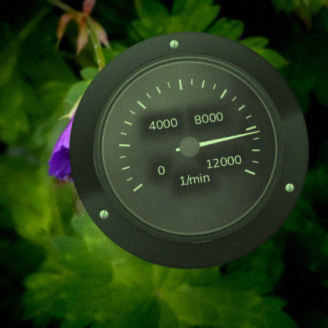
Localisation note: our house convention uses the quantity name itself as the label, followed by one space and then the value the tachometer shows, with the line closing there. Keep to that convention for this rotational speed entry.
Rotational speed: 10250 rpm
